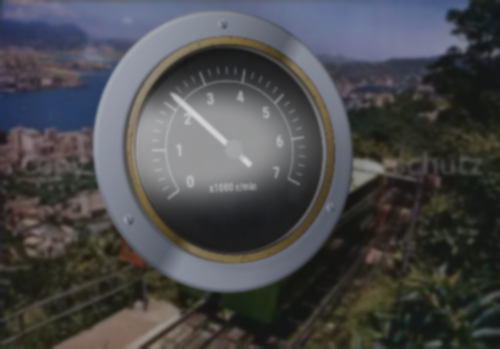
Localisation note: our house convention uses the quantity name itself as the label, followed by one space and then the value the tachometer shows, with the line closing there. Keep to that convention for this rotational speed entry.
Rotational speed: 2200 rpm
